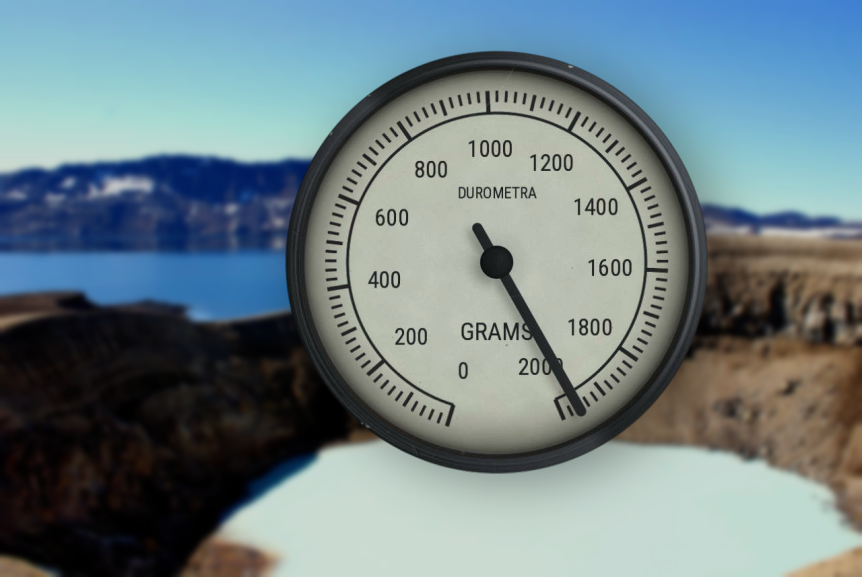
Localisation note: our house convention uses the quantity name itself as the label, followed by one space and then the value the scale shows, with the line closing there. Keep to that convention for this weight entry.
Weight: 1960 g
